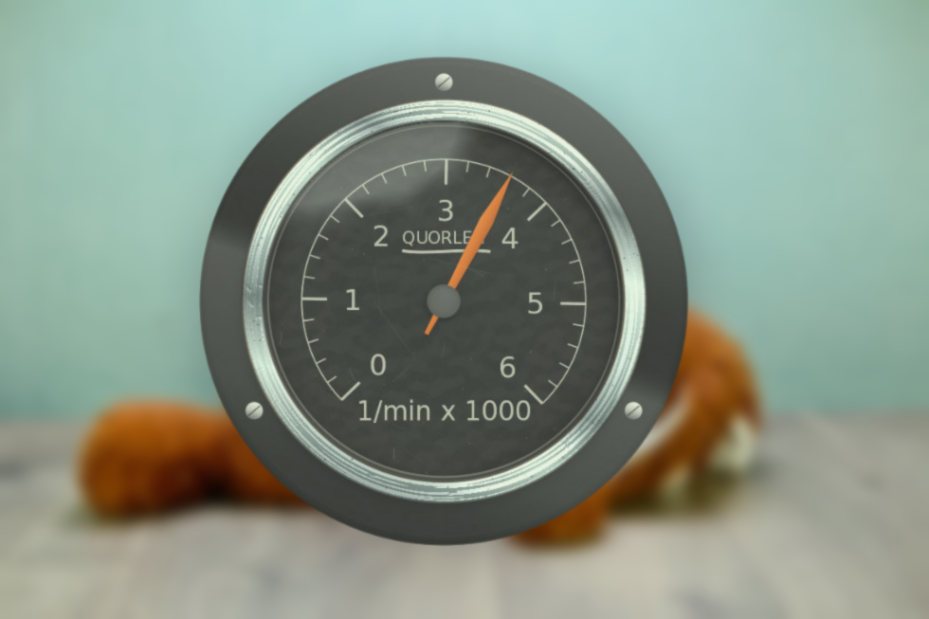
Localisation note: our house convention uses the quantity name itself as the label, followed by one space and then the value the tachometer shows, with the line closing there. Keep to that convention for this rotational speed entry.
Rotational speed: 3600 rpm
